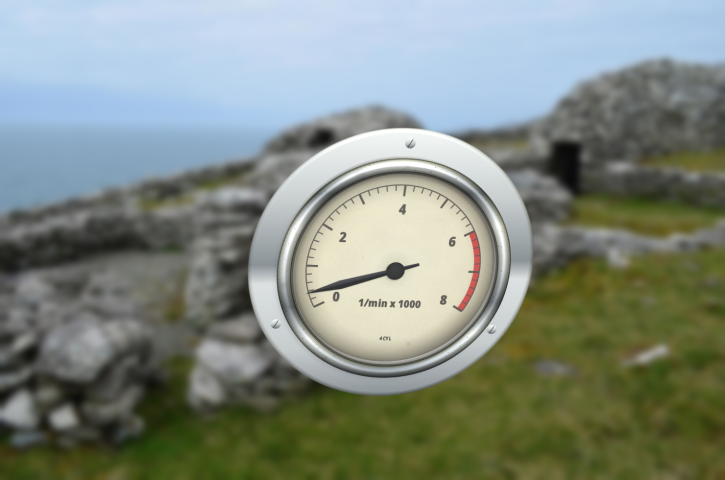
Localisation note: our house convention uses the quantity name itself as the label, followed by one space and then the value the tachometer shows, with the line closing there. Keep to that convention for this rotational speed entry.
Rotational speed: 400 rpm
